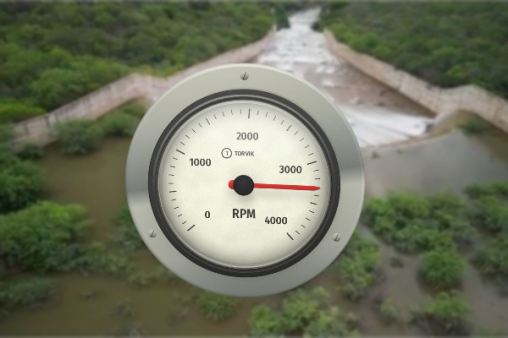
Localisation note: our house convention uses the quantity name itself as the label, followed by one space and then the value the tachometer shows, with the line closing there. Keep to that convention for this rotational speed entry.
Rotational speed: 3300 rpm
